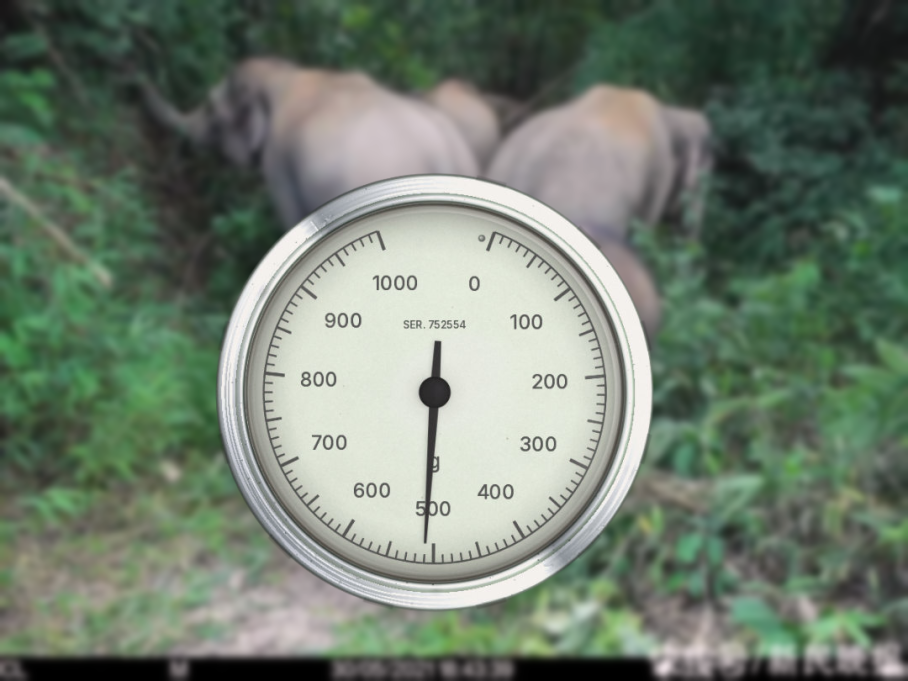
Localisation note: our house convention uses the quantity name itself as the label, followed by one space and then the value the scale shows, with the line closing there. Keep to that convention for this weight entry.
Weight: 510 g
